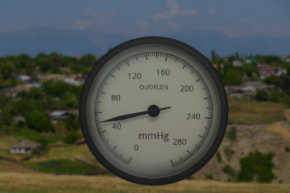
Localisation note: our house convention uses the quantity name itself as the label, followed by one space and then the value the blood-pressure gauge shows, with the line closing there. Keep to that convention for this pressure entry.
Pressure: 50 mmHg
